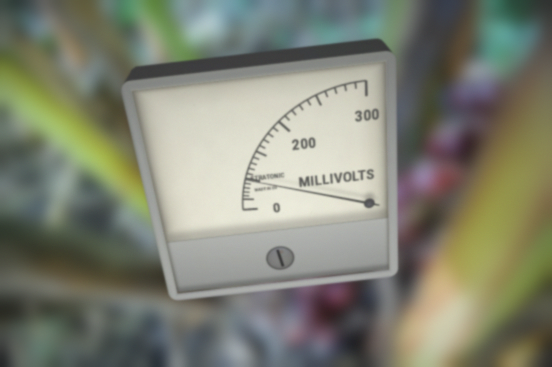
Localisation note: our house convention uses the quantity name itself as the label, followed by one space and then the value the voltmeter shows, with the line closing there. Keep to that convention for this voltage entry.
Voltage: 100 mV
